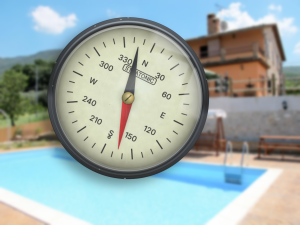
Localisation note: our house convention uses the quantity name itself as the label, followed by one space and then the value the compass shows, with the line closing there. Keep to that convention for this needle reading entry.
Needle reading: 165 °
